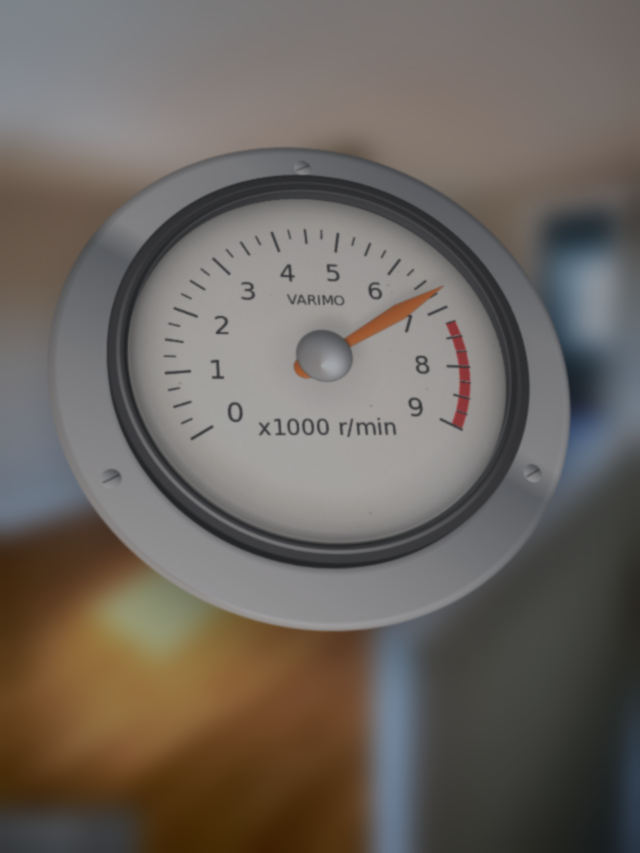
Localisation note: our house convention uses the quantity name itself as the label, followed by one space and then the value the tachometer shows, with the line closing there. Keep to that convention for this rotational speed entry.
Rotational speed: 6750 rpm
